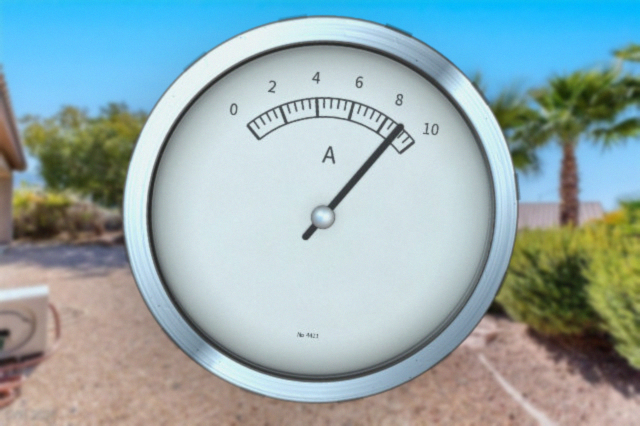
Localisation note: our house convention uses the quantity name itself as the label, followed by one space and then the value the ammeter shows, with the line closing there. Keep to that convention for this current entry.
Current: 8.8 A
